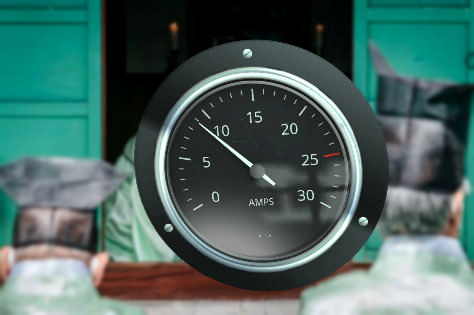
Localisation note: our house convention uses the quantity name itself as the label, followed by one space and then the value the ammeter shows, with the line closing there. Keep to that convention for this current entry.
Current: 9 A
